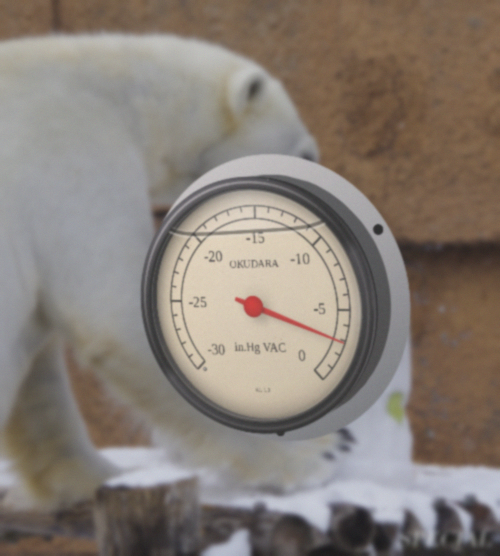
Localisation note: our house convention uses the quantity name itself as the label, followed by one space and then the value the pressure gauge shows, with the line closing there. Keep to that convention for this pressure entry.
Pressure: -3 inHg
